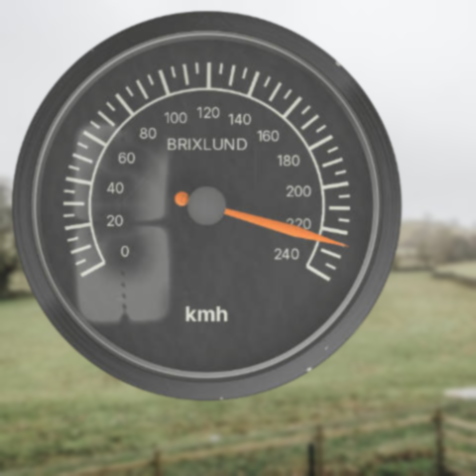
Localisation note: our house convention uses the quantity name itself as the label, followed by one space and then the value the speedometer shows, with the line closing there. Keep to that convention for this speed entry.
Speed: 225 km/h
